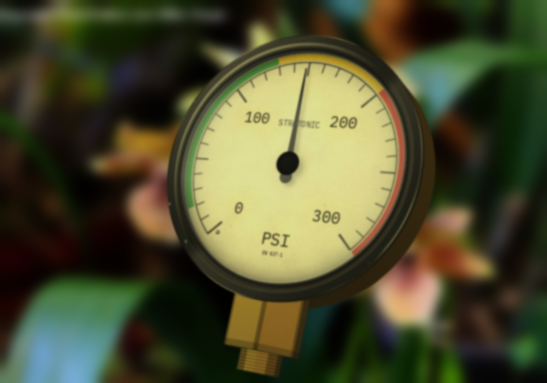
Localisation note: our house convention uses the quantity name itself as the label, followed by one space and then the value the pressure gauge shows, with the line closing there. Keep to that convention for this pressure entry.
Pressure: 150 psi
